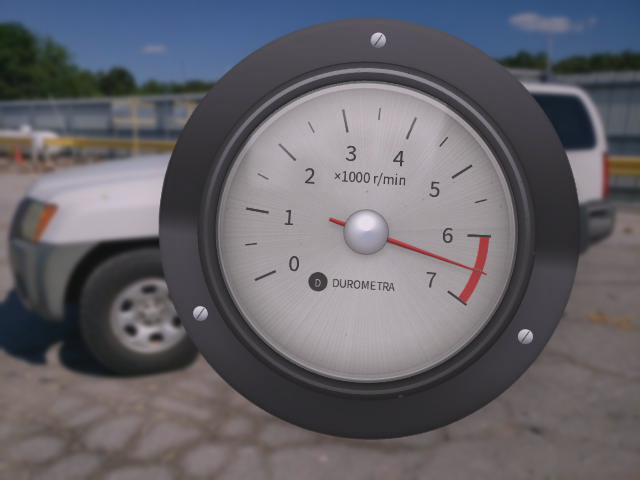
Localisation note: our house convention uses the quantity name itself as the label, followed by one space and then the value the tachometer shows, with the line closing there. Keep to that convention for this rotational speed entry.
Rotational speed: 6500 rpm
